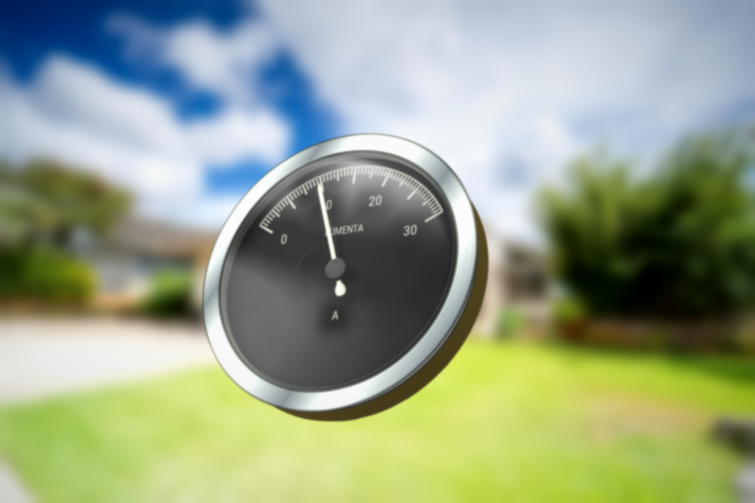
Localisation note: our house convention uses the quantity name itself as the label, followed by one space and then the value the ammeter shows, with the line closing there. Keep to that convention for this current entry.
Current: 10 A
